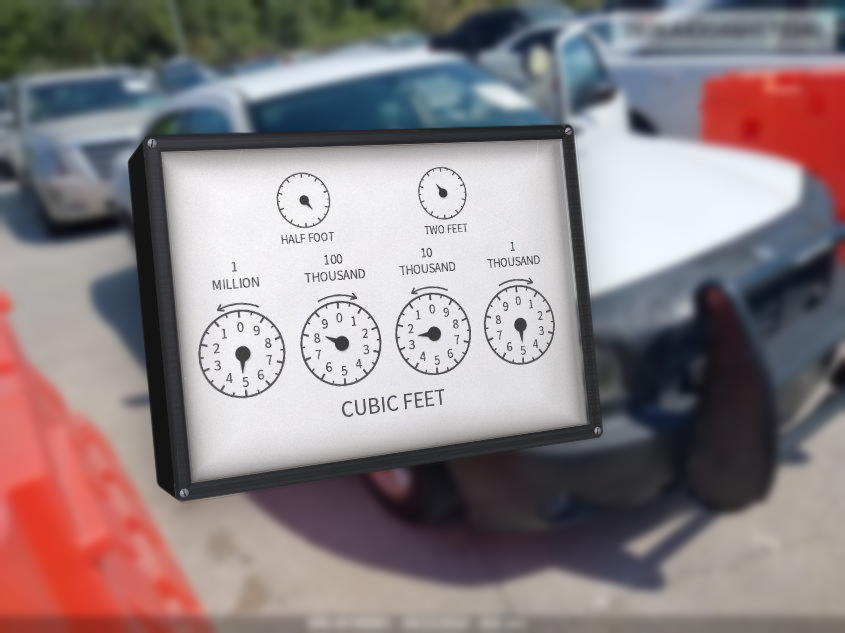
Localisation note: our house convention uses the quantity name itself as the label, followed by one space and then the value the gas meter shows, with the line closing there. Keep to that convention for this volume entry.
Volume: 482500 ft³
